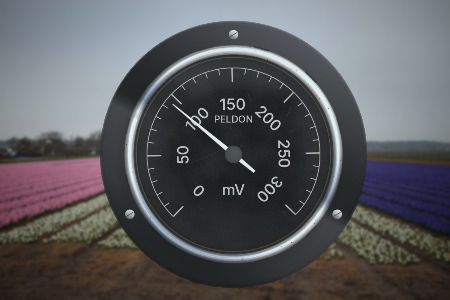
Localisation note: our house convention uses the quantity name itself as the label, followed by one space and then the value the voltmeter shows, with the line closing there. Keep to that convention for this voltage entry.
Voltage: 95 mV
